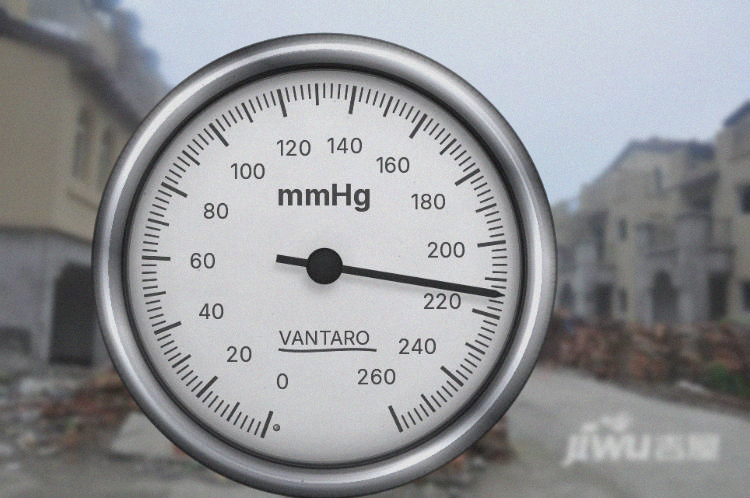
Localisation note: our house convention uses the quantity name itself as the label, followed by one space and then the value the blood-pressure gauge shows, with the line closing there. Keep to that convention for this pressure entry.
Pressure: 214 mmHg
